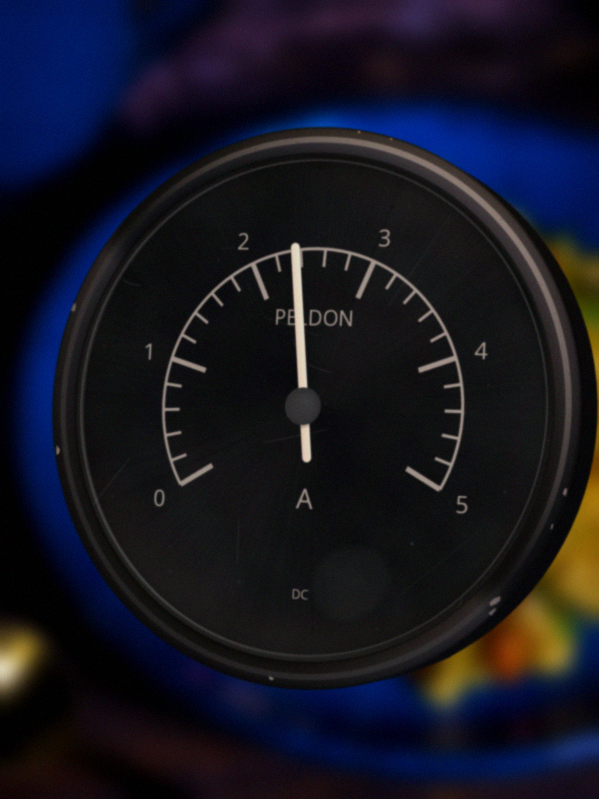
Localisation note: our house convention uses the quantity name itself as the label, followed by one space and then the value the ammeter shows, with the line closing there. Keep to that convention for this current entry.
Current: 2.4 A
